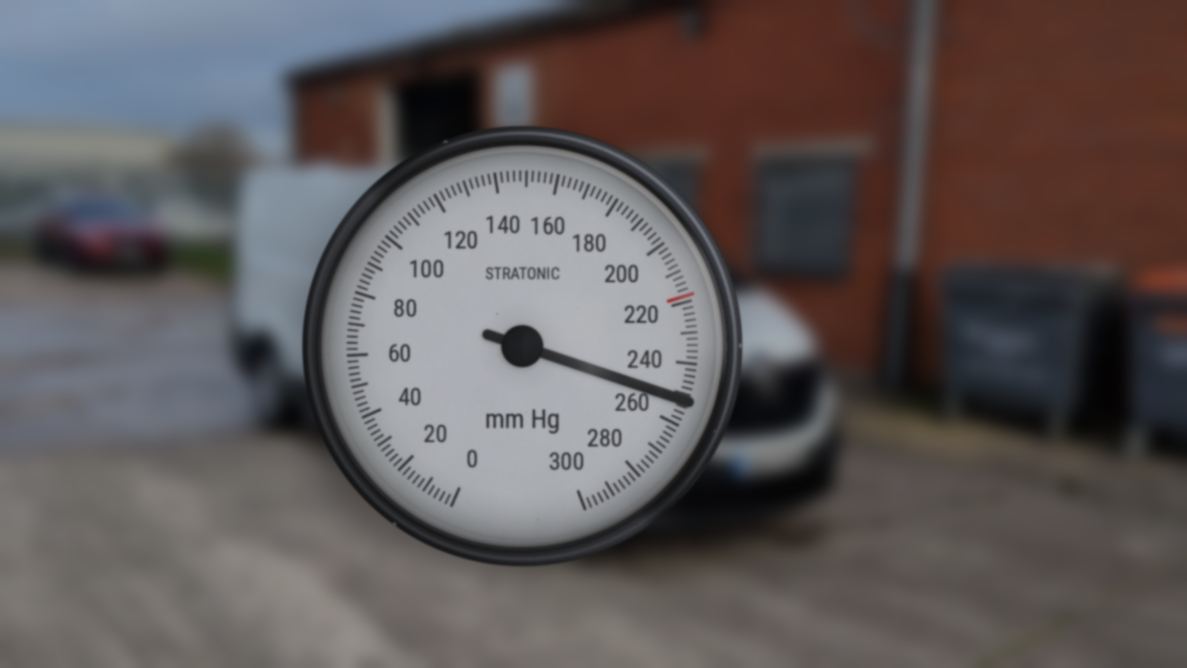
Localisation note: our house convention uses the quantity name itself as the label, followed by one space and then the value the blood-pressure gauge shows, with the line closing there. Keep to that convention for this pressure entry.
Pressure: 252 mmHg
